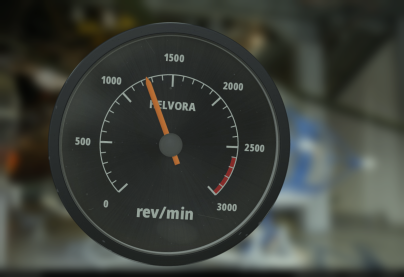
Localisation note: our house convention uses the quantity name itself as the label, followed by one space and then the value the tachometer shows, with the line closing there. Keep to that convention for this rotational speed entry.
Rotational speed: 1250 rpm
